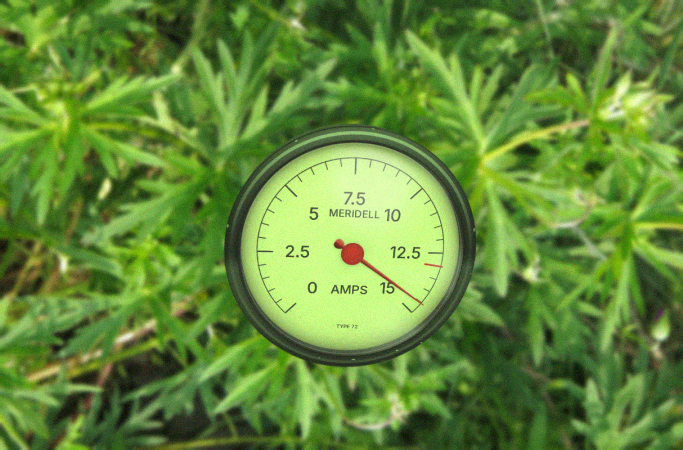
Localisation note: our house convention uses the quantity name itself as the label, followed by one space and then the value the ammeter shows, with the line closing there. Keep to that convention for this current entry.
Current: 14.5 A
